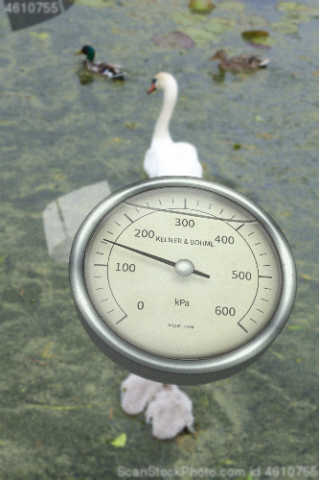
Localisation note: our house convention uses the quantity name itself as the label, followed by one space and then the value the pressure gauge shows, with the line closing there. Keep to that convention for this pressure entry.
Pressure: 140 kPa
